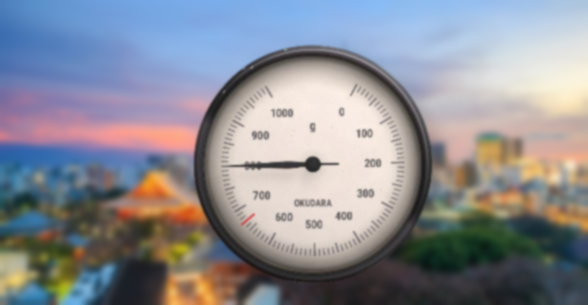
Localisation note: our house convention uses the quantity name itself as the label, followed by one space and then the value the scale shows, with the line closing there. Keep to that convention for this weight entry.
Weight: 800 g
